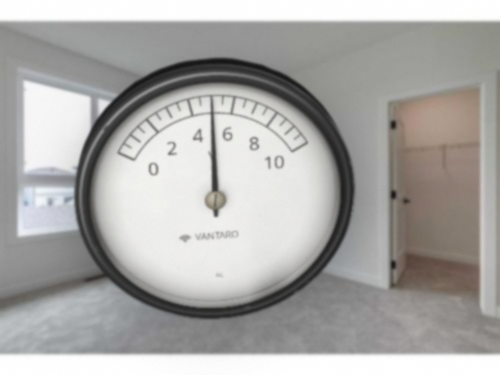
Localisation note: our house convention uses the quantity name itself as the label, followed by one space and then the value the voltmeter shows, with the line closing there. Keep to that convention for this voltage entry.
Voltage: 5 V
